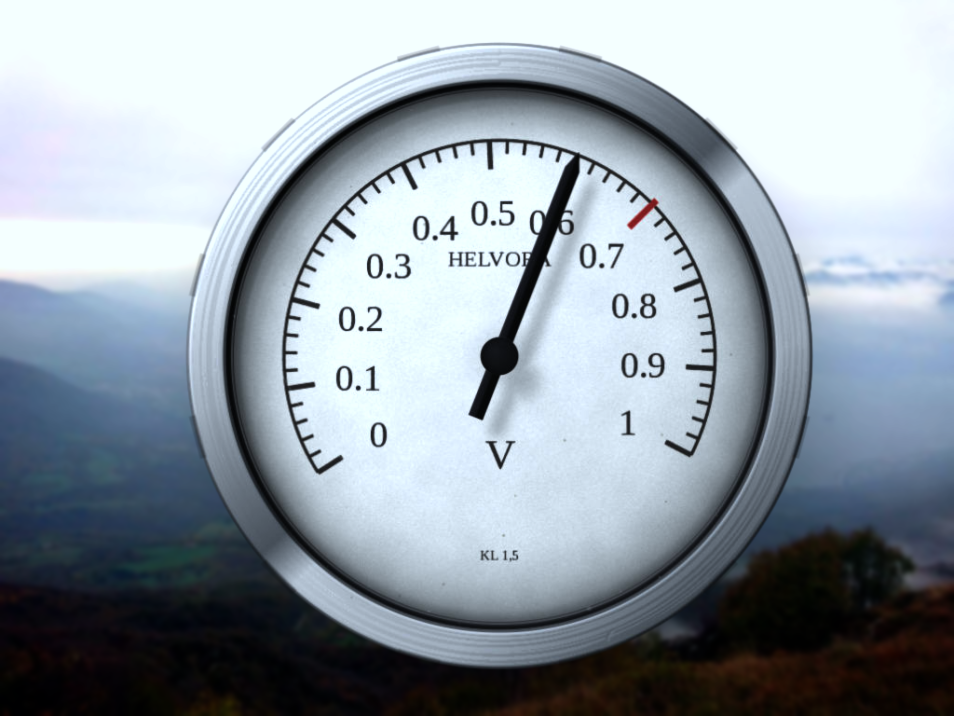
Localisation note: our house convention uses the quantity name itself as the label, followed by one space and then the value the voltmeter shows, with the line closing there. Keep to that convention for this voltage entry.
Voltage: 0.6 V
